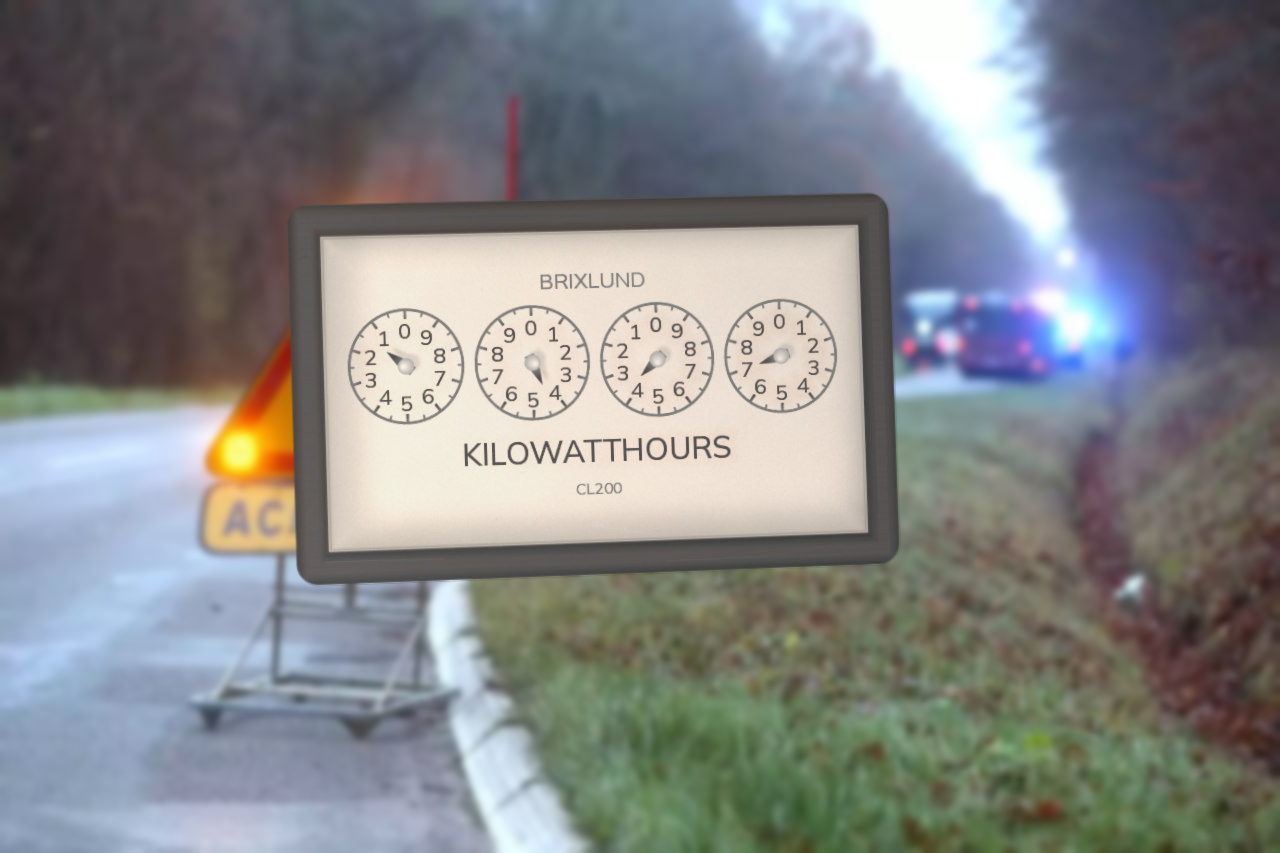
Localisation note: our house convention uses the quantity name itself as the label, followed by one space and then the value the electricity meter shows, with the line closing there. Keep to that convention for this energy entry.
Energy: 1437 kWh
